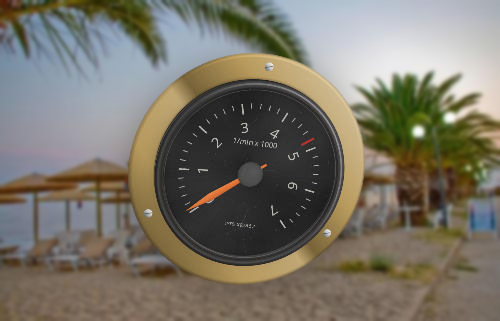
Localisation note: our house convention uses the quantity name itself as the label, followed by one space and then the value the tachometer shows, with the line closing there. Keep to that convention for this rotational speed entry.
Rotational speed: 100 rpm
